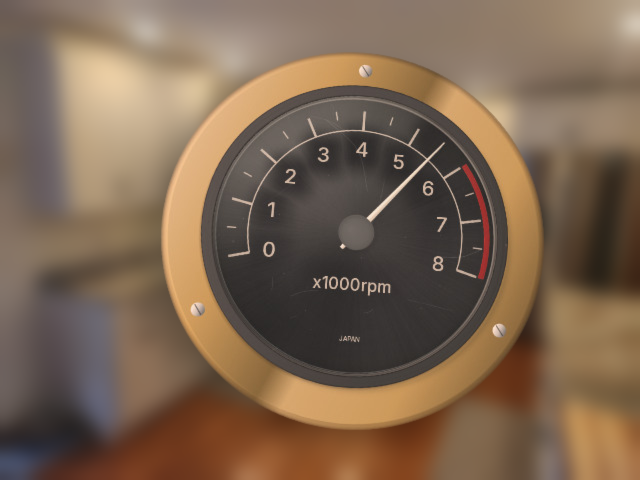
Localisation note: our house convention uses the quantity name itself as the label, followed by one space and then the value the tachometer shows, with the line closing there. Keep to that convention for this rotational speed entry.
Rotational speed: 5500 rpm
